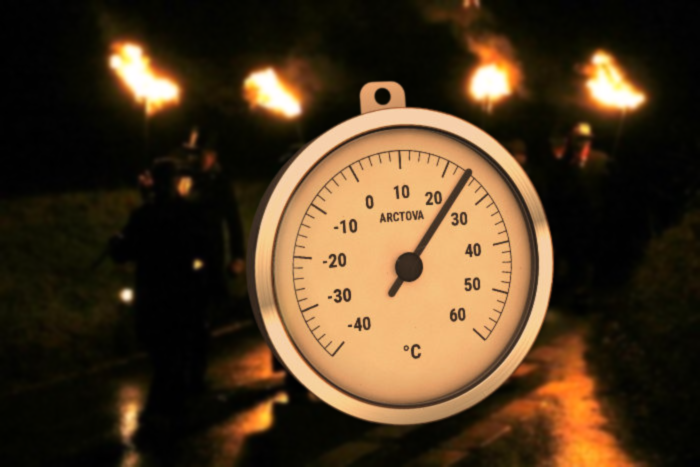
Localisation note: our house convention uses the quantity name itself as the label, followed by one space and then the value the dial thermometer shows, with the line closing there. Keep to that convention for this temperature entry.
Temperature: 24 °C
